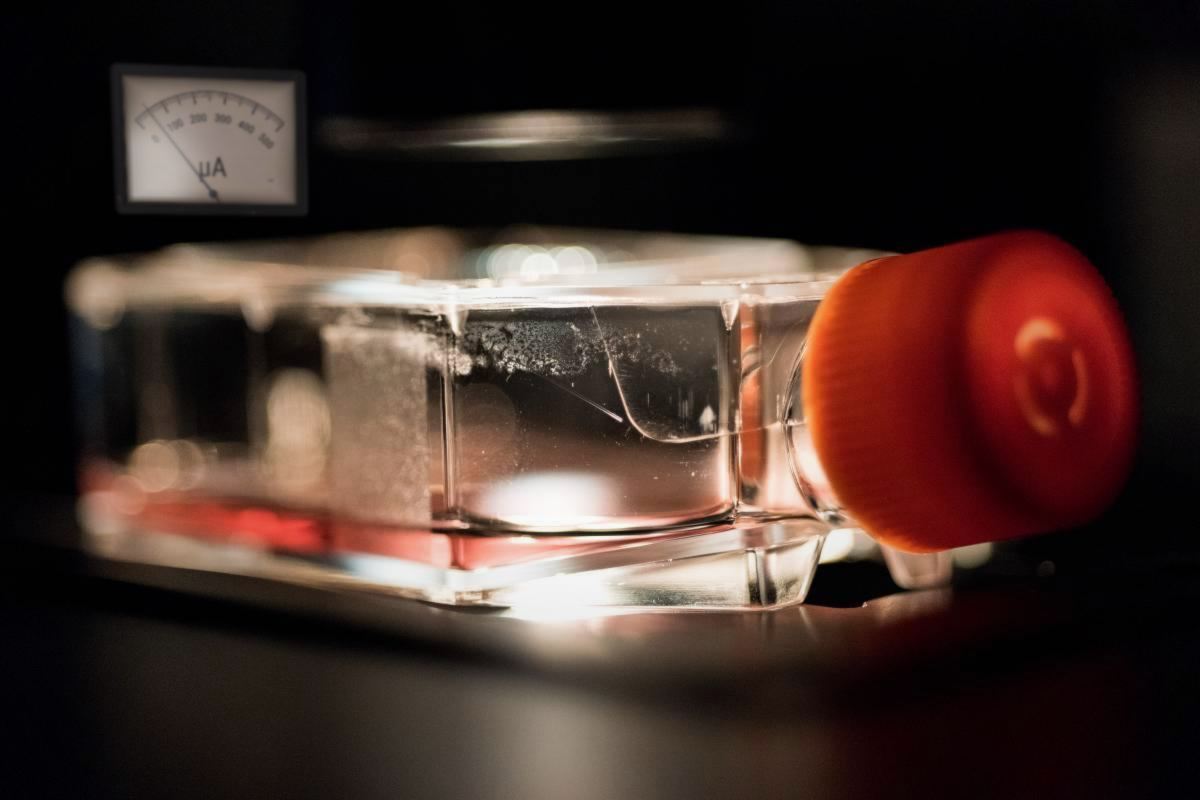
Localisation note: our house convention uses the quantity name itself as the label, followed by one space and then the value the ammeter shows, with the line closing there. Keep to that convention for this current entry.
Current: 50 µA
